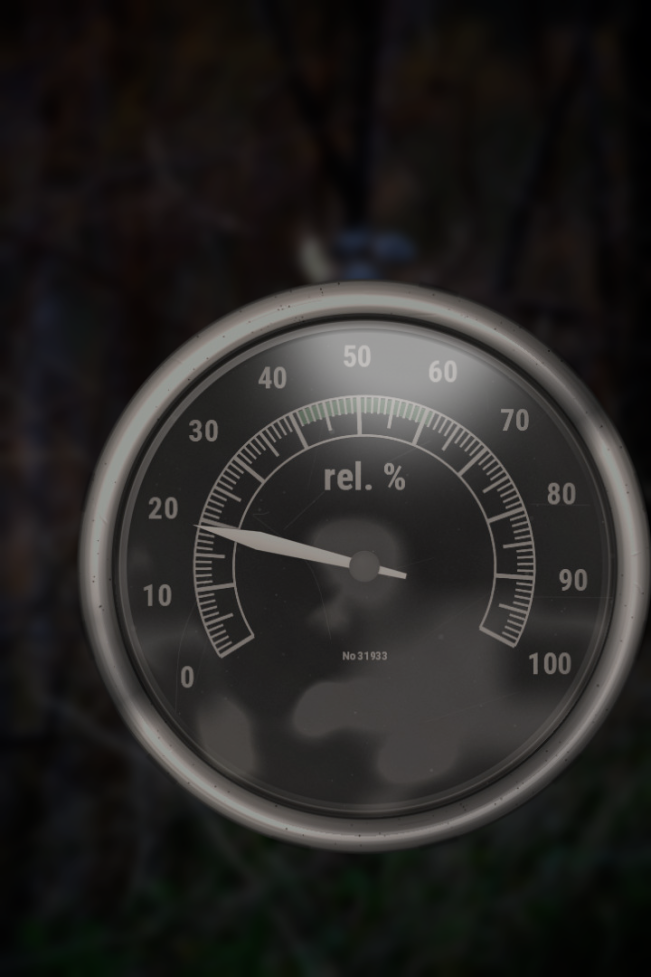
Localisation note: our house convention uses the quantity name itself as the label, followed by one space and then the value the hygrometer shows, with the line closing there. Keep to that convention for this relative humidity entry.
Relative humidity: 19 %
